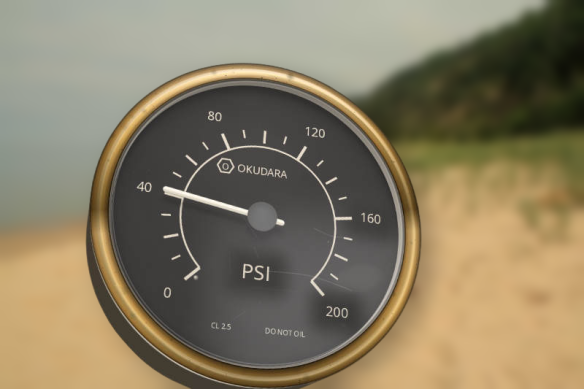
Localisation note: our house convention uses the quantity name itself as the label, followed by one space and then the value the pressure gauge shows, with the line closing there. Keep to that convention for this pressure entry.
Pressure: 40 psi
